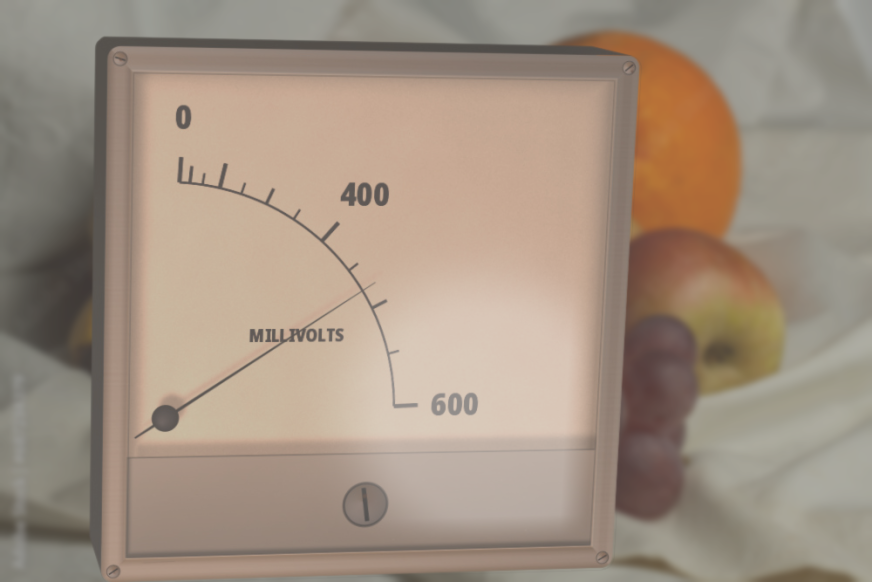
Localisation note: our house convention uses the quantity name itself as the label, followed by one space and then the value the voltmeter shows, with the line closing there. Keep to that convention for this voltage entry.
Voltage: 475 mV
